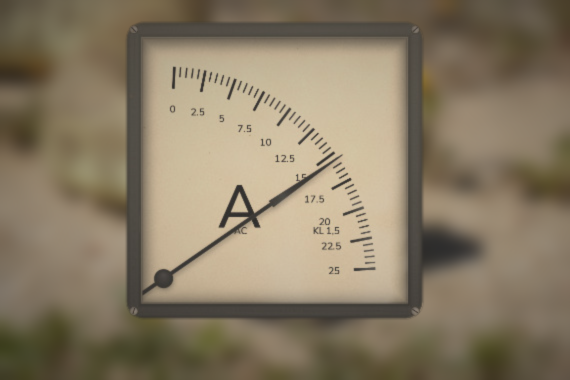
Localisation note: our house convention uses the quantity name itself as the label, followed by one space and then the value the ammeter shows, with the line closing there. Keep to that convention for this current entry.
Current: 15.5 A
